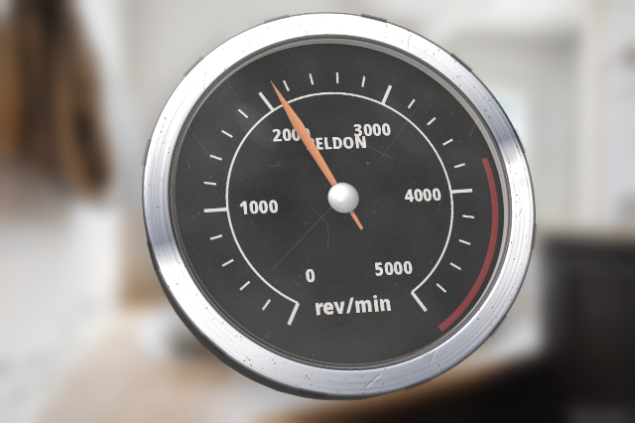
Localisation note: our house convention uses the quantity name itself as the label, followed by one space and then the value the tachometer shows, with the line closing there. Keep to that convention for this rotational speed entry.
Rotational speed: 2100 rpm
